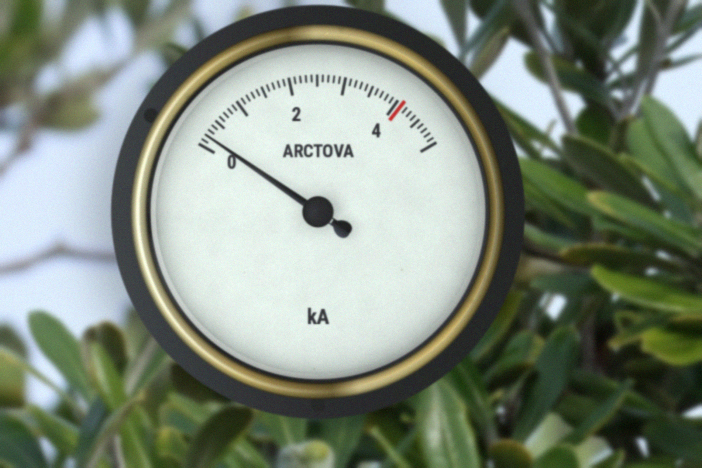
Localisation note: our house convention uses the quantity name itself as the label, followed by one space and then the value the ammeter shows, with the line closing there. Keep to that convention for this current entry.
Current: 0.2 kA
